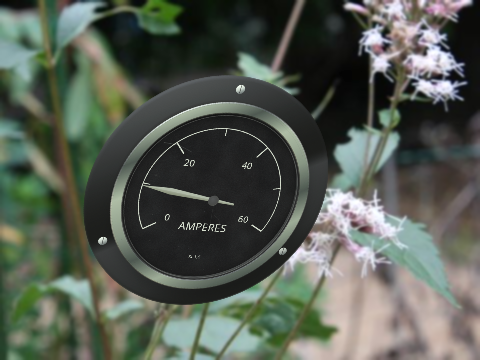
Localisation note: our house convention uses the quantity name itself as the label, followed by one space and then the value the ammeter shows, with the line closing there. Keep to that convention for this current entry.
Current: 10 A
